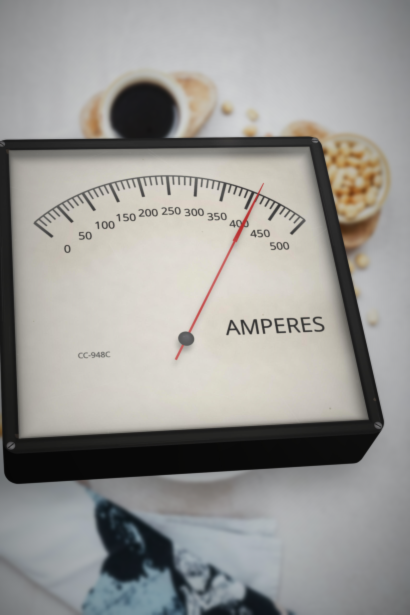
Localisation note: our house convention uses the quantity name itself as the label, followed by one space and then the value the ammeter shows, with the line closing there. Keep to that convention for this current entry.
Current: 410 A
